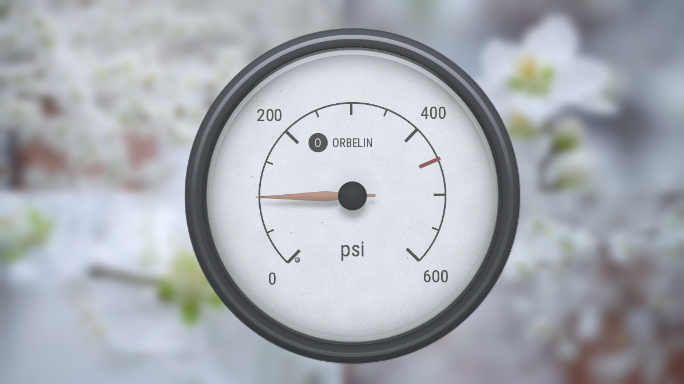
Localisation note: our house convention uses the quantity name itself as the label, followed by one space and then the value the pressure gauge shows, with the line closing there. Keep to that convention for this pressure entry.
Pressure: 100 psi
